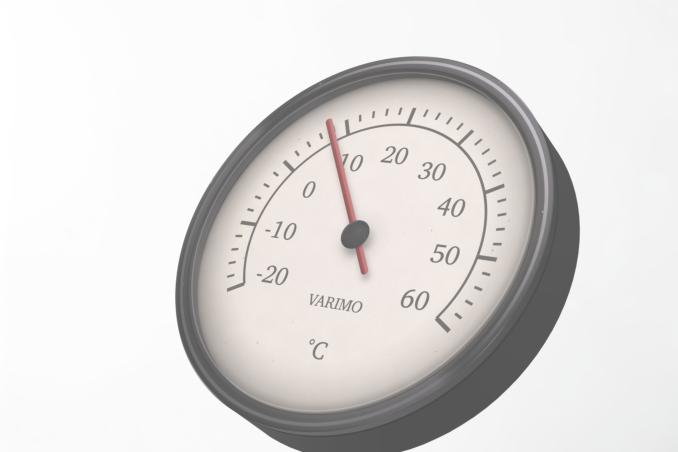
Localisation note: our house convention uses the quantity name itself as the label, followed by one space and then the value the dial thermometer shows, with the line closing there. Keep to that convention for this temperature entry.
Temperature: 8 °C
